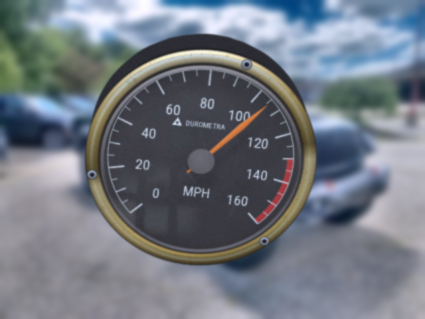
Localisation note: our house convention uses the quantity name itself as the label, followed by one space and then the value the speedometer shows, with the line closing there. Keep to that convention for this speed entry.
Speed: 105 mph
